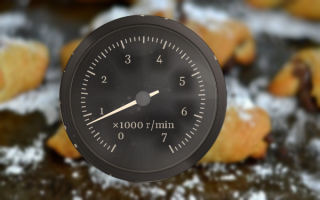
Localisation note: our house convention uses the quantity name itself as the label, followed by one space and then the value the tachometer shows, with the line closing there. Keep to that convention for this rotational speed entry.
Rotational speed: 800 rpm
